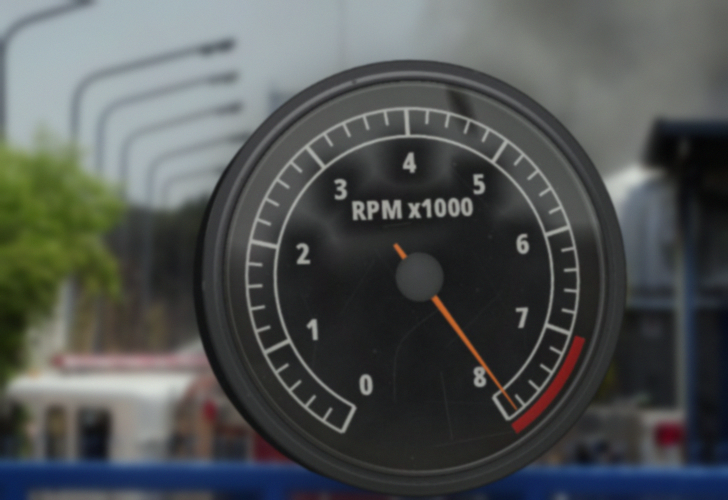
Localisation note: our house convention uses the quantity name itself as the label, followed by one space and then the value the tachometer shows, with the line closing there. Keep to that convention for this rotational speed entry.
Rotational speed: 7900 rpm
